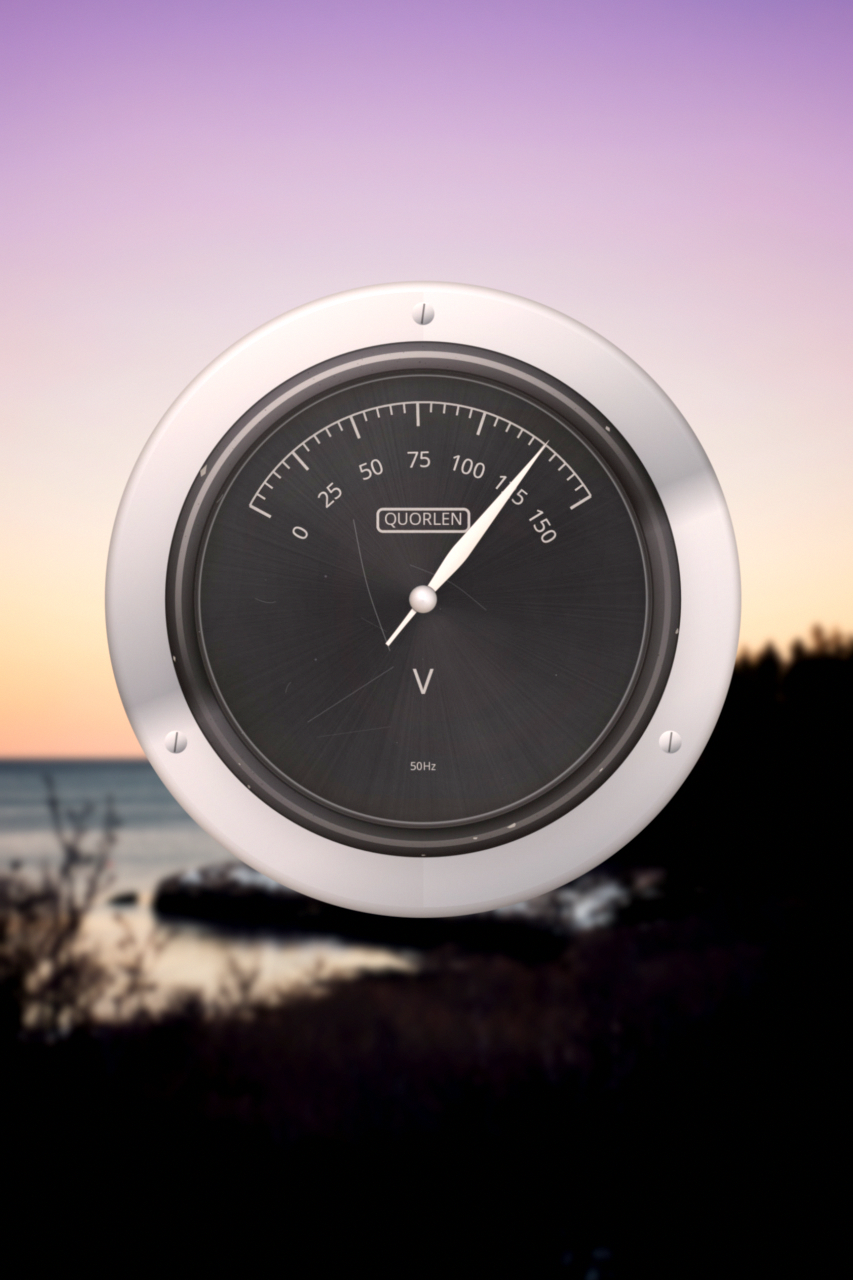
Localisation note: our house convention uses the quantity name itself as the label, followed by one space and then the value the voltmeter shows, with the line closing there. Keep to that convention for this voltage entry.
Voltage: 125 V
